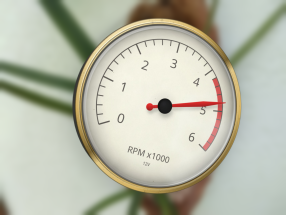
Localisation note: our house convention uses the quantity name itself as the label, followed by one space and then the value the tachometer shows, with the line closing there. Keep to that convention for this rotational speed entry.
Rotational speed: 4800 rpm
